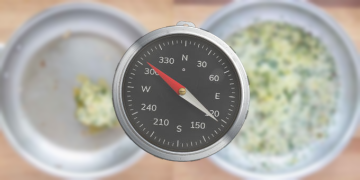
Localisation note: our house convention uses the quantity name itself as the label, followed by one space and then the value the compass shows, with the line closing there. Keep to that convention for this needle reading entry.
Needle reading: 305 °
